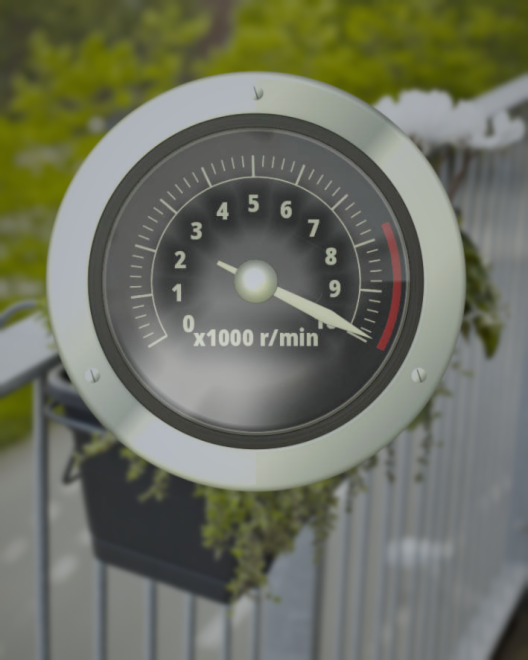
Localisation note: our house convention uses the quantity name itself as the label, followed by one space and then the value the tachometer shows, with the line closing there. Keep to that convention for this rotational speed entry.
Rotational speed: 9900 rpm
